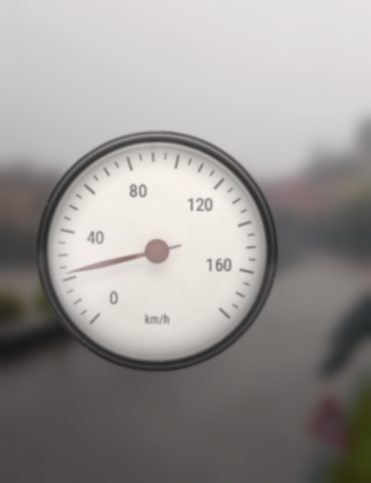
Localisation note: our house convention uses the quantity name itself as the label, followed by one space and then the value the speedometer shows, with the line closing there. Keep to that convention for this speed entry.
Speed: 22.5 km/h
